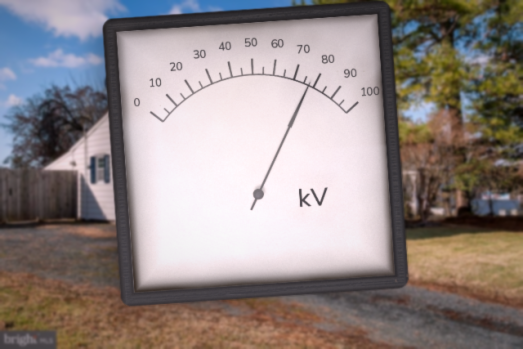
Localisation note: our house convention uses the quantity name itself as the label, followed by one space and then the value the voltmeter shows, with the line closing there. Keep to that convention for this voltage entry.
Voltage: 77.5 kV
